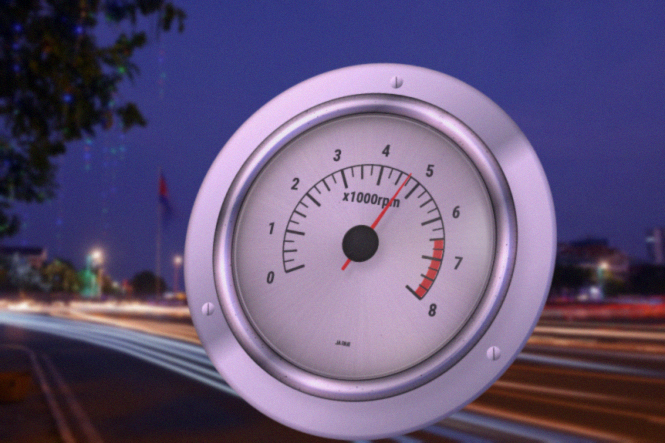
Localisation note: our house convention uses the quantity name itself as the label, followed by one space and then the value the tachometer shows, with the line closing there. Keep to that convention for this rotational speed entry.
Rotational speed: 4750 rpm
